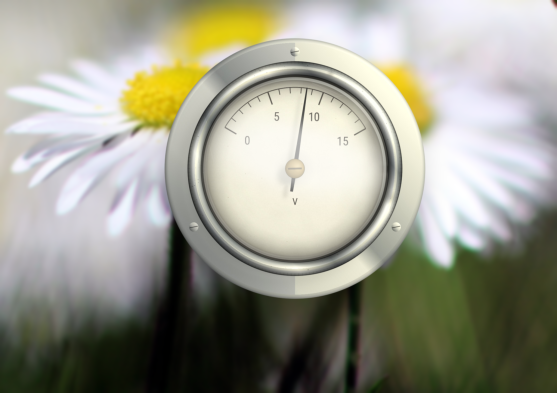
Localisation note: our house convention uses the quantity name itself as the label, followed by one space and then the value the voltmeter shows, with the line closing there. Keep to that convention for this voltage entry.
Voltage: 8.5 V
